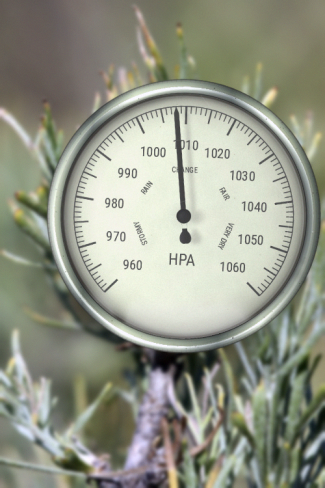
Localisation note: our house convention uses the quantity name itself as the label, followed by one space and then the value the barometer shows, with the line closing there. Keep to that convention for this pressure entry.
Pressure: 1008 hPa
